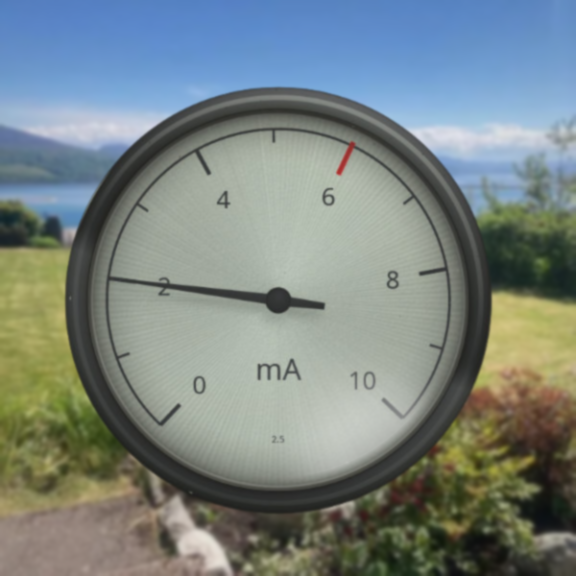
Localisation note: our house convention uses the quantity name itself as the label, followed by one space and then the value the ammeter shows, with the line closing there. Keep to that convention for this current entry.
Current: 2 mA
